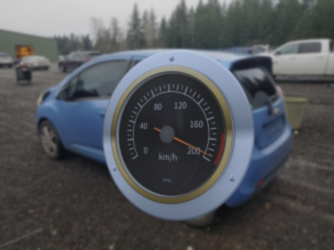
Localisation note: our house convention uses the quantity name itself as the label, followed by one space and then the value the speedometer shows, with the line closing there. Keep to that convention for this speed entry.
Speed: 195 km/h
